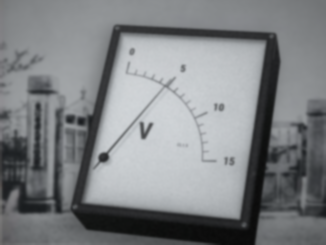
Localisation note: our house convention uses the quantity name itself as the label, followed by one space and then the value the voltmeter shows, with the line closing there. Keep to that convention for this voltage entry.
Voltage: 5 V
